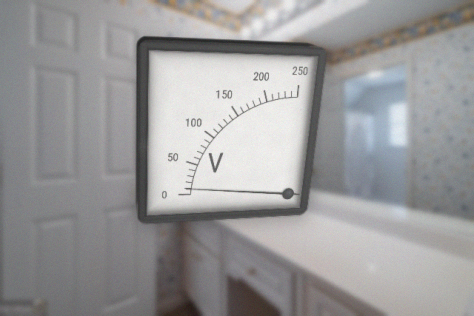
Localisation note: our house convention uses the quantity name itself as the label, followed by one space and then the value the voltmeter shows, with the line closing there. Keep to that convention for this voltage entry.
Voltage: 10 V
